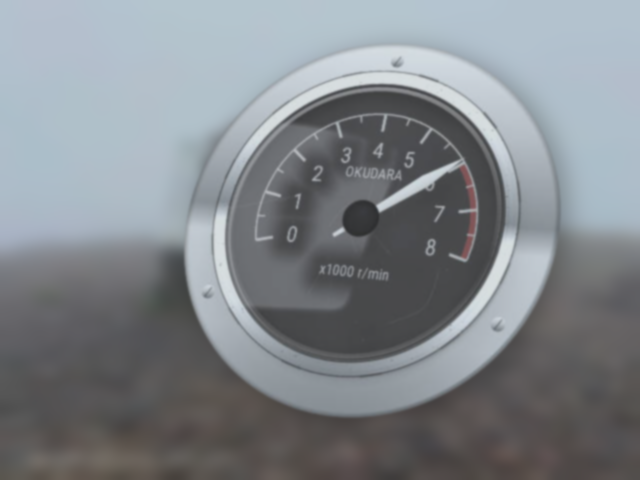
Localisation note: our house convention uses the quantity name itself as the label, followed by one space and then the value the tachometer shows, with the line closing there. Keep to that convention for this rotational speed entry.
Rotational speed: 6000 rpm
